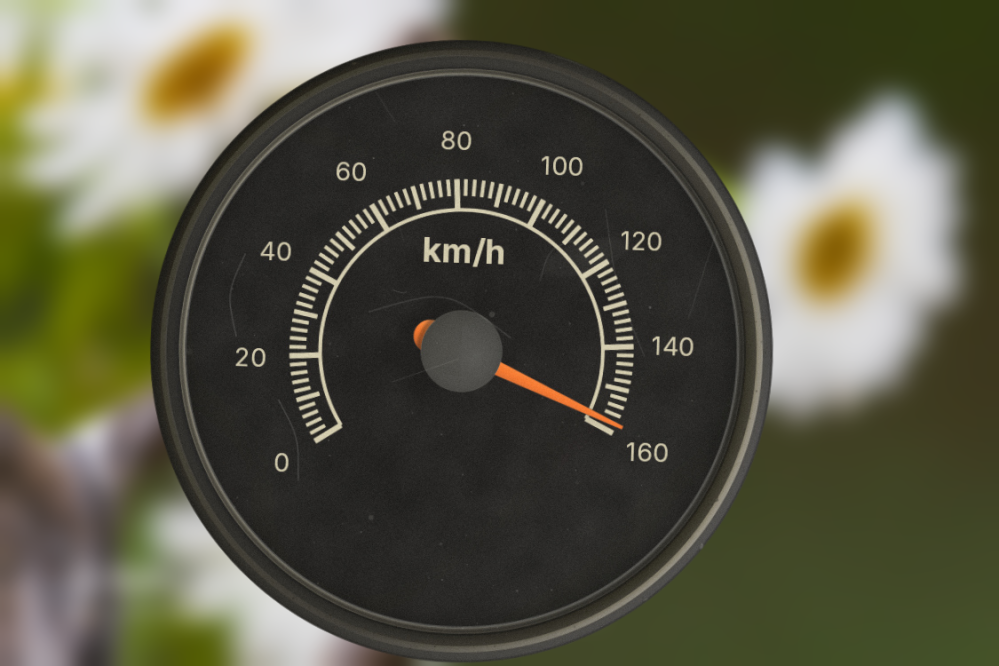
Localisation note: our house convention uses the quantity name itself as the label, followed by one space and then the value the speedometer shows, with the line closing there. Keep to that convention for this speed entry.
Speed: 158 km/h
